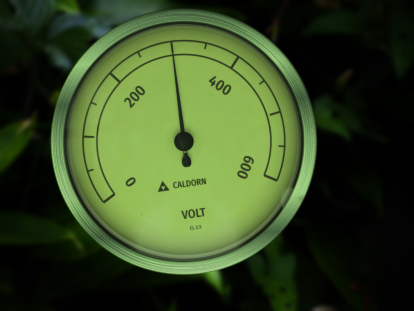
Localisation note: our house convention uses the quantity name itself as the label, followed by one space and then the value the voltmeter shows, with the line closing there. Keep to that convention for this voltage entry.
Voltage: 300 V
